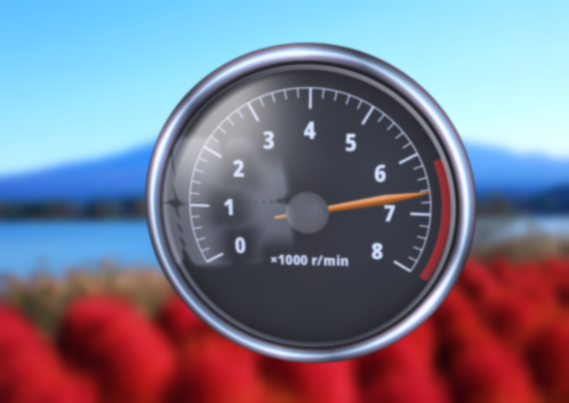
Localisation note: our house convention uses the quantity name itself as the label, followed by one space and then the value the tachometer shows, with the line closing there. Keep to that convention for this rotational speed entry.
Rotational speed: 6600 rpm
